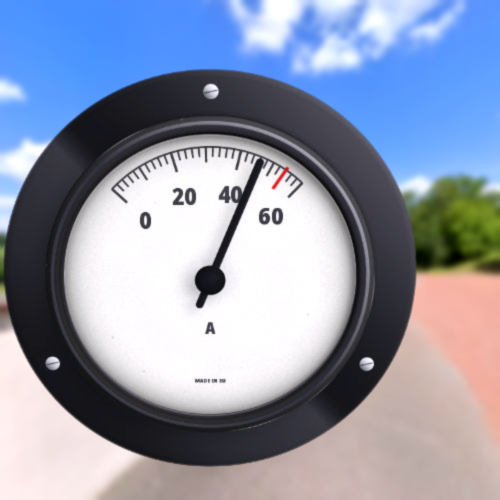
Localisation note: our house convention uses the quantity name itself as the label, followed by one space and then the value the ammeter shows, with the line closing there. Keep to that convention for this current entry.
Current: 46 A
